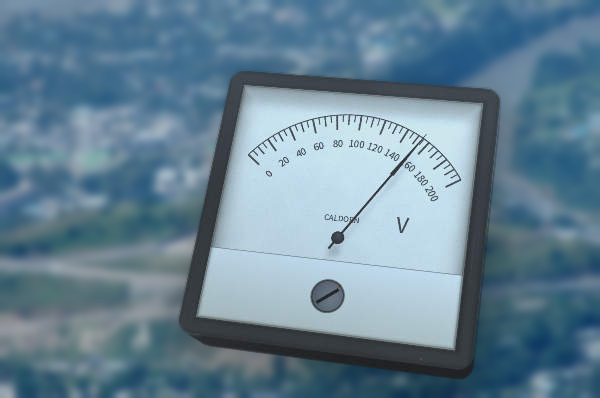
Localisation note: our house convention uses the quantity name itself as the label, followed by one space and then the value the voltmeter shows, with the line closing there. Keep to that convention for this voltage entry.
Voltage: 155 V
